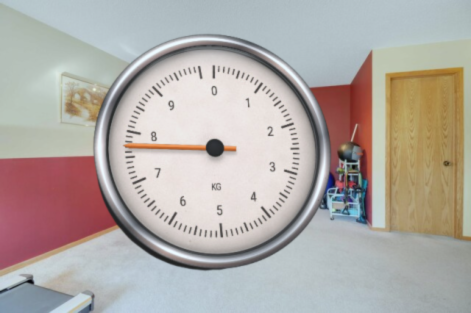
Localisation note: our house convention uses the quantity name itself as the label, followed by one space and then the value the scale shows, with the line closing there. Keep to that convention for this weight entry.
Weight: 7.7 kg
